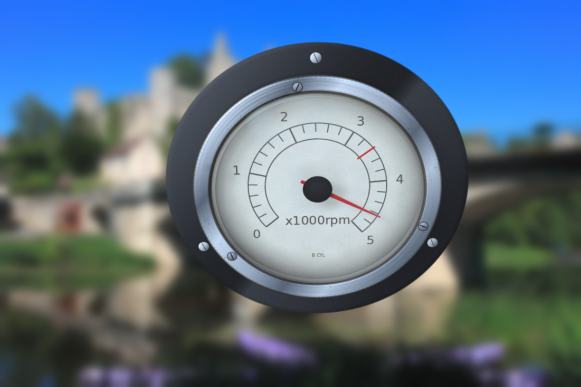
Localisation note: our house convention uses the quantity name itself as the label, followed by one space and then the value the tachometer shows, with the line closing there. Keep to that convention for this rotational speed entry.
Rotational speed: 4600 rpm
